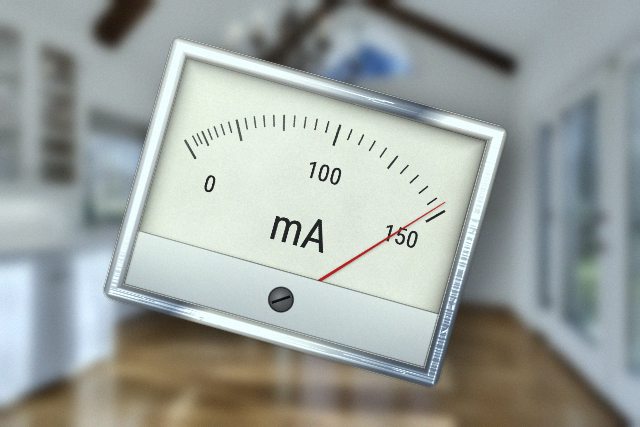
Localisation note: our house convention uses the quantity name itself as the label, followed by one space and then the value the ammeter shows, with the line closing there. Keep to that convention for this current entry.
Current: 147.5 mA
